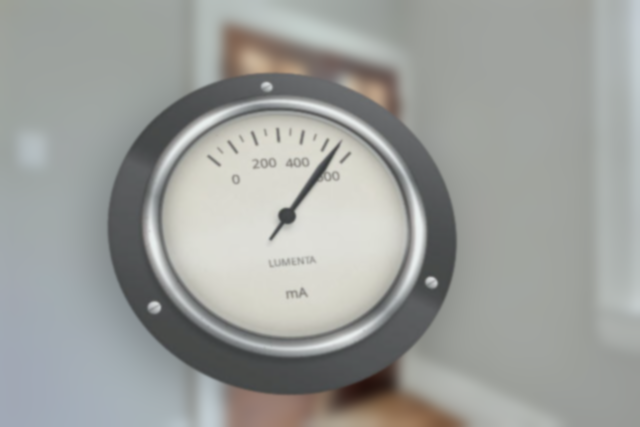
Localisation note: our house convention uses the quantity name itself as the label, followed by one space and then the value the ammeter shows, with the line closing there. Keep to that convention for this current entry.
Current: 550 mA
